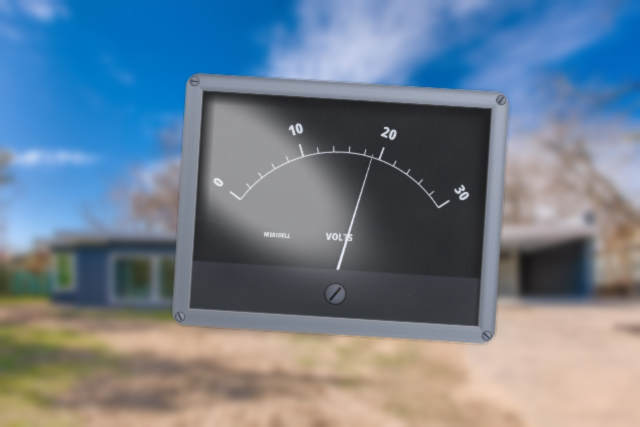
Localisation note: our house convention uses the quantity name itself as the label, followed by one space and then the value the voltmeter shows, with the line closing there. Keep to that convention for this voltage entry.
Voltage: 19 V
